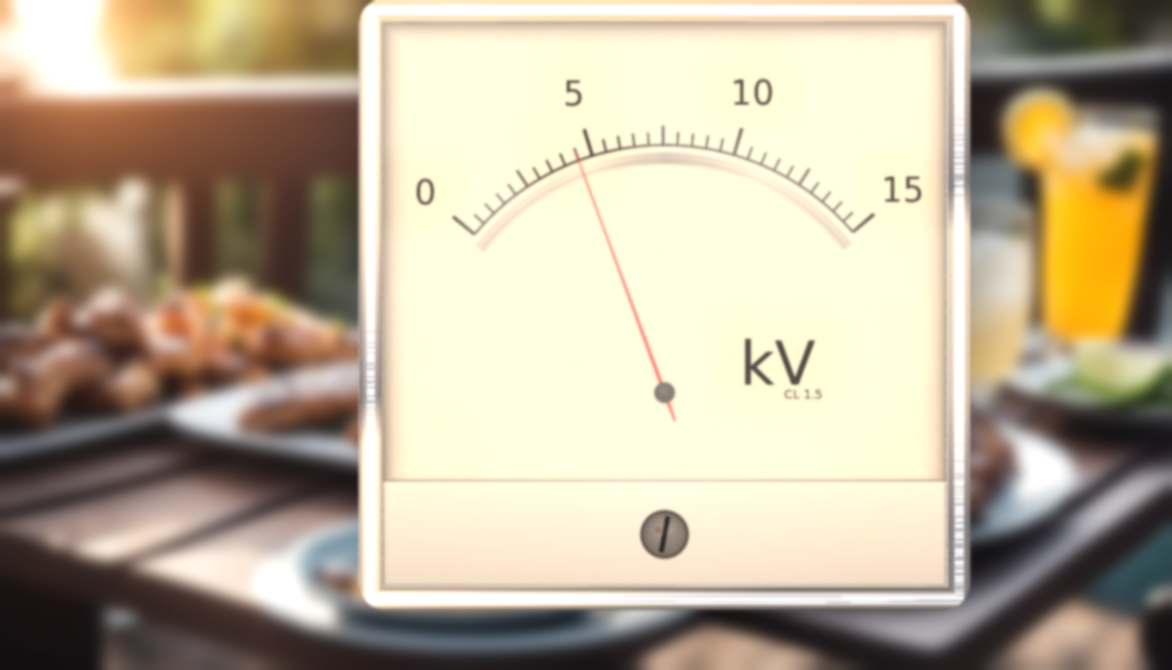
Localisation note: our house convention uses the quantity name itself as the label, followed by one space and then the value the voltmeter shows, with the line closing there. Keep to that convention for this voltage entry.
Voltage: 4.5 kV
